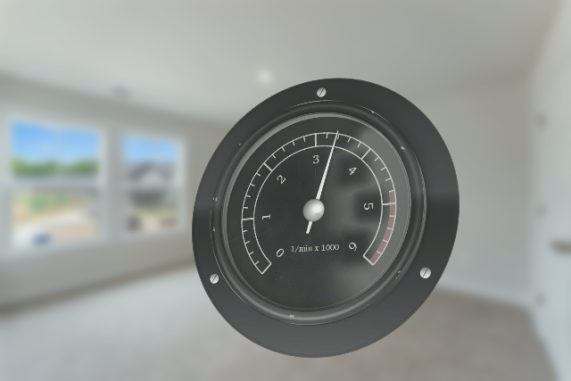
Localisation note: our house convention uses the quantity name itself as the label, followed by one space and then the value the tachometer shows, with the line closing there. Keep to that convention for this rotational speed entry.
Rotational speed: 3400 rpm
